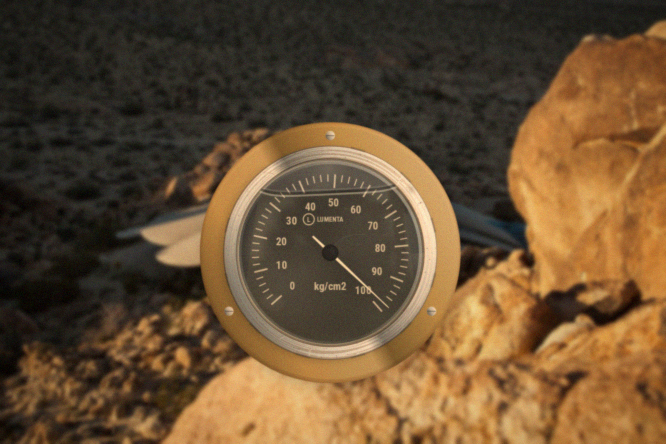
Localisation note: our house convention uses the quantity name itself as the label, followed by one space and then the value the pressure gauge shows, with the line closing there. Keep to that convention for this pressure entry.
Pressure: 98 kg/cm²
